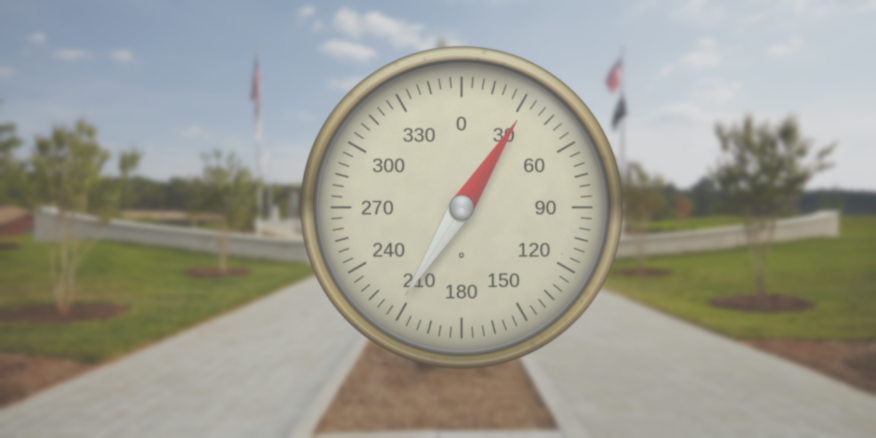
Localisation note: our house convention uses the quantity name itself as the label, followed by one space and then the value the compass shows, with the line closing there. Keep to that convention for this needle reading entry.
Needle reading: 32.5 °
